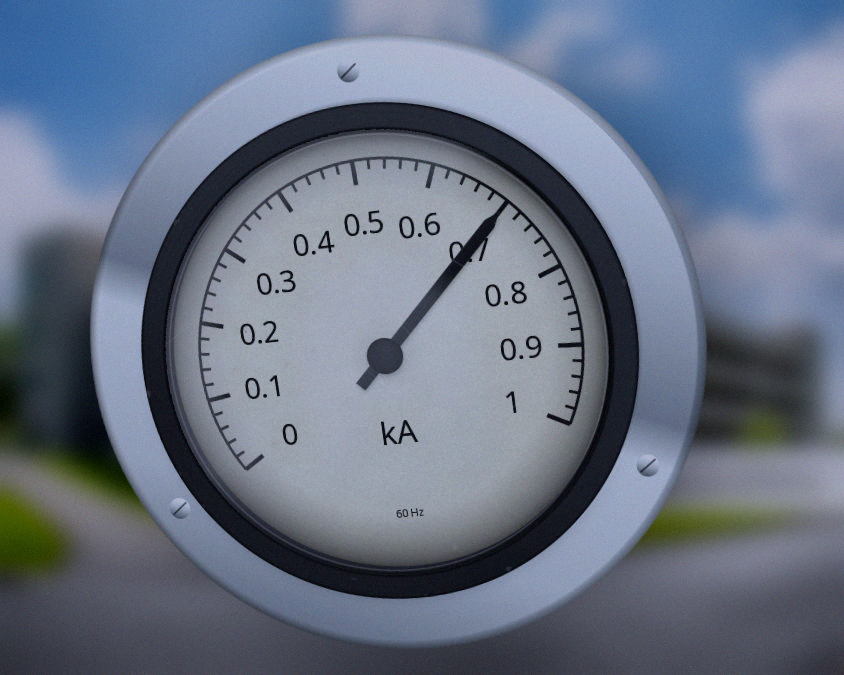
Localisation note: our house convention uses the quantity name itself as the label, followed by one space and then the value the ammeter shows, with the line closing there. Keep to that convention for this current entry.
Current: 0.7 kA
